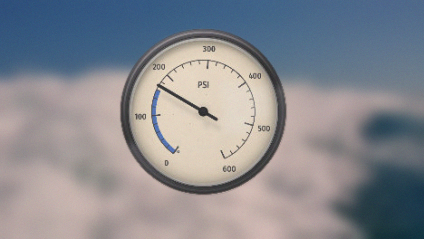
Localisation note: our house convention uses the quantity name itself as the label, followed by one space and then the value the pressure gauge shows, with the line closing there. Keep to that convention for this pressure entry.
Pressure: 170 psi
